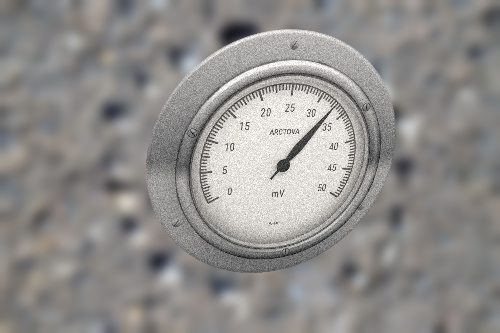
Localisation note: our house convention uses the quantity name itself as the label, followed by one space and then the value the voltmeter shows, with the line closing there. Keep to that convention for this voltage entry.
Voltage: 32.5 mV
